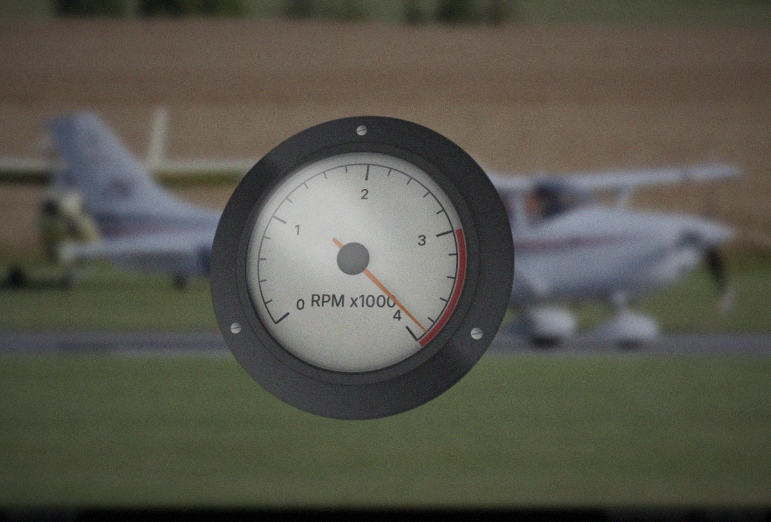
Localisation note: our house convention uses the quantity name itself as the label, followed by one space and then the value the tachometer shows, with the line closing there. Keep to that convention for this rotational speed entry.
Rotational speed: 3900 rpm
